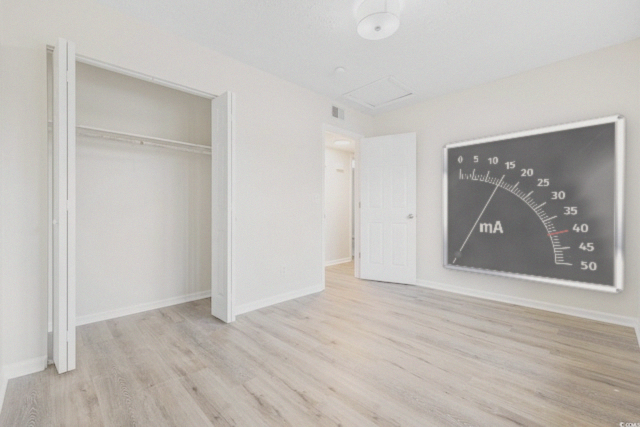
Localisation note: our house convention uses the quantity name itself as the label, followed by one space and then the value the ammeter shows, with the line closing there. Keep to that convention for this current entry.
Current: 15 mA
